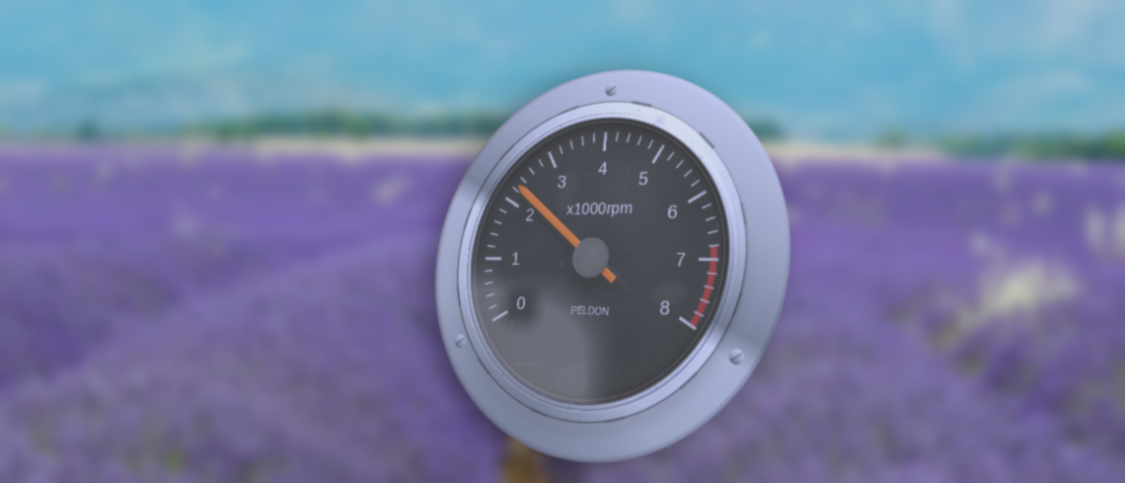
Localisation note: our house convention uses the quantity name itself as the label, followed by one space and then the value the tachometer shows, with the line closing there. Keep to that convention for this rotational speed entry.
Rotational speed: 2300 rpm
